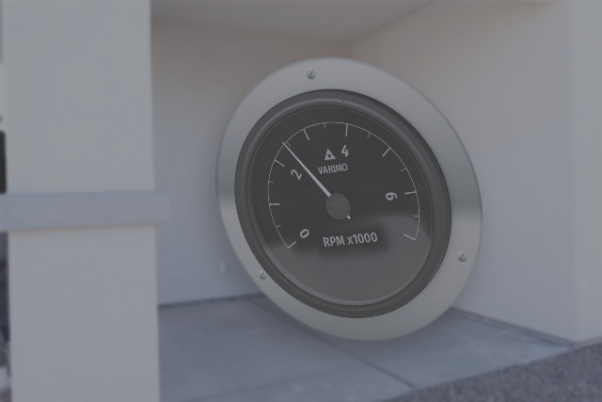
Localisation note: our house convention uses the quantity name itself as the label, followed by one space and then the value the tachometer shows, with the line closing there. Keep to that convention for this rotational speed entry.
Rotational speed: 2500 rpm
